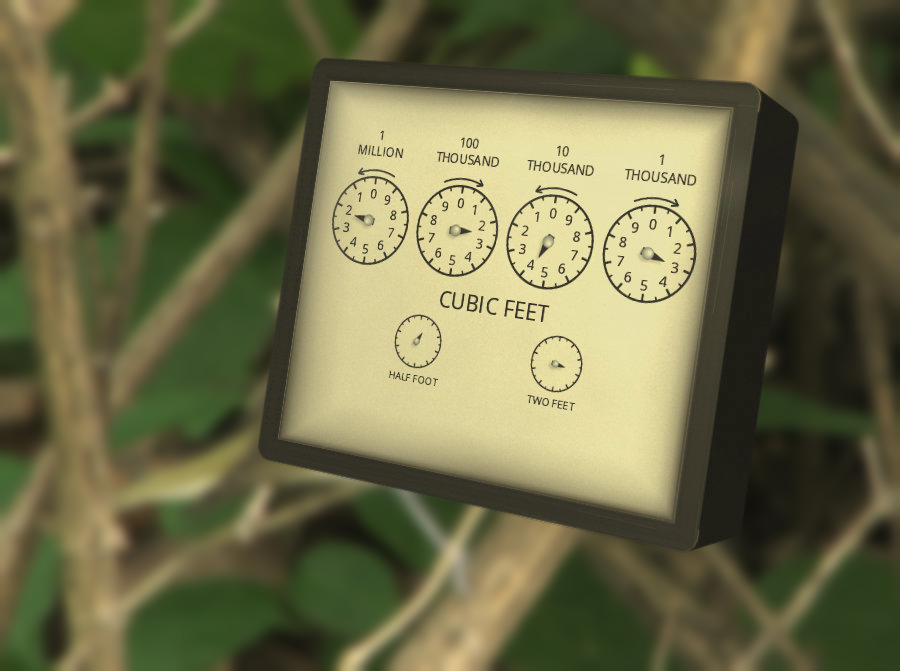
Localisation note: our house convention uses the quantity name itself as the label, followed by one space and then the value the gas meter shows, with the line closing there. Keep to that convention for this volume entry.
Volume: 224300 ft³
